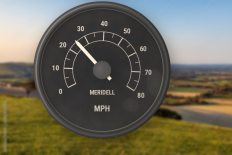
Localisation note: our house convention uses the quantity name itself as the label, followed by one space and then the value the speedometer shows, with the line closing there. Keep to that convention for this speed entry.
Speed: 25 mph
